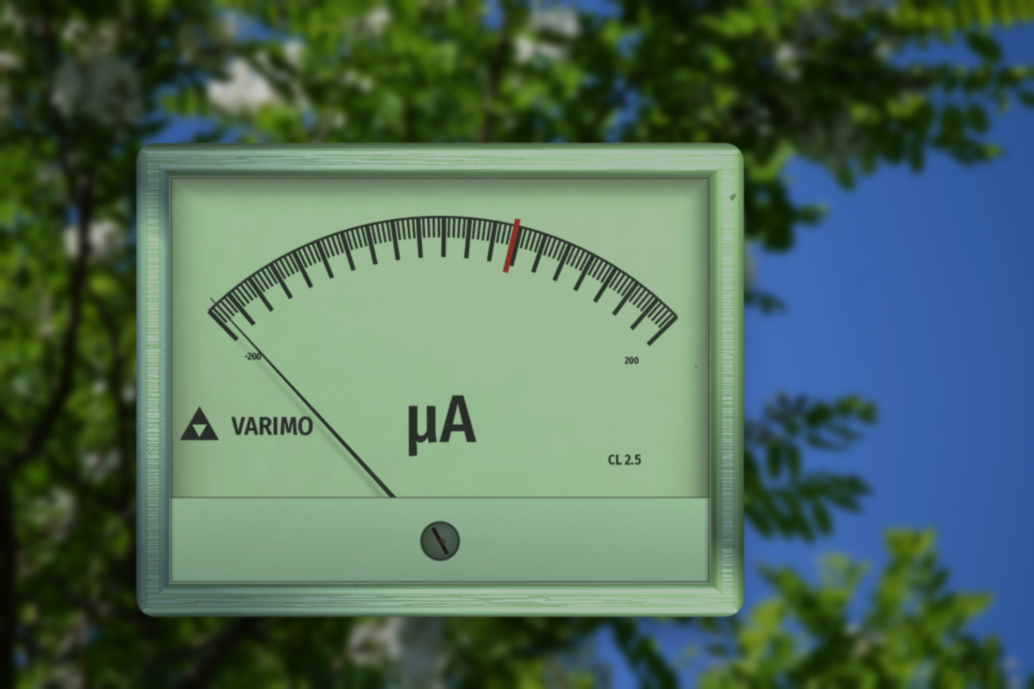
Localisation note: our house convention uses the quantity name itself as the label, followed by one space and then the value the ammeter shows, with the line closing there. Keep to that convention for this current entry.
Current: -192 µA
